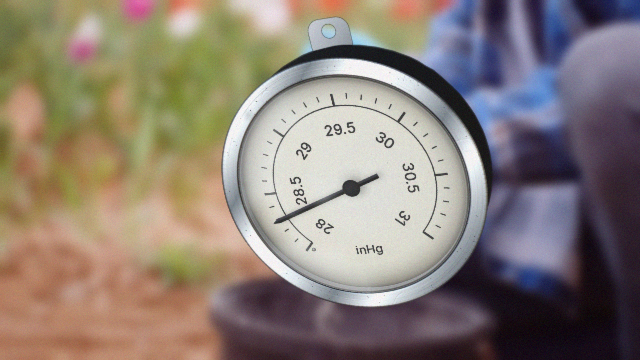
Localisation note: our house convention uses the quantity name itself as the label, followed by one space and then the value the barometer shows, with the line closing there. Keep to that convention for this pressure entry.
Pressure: 28.3 inHg
